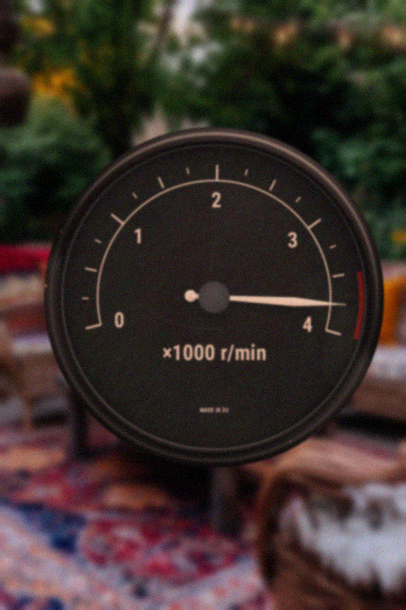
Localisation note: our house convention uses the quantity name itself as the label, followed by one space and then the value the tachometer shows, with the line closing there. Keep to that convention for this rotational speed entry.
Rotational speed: 3750 rpm
